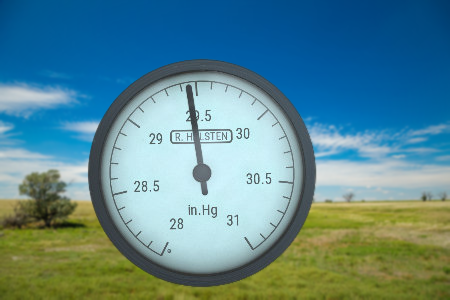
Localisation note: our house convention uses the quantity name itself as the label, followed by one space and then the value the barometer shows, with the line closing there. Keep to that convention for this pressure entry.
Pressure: 29.45 inHg
